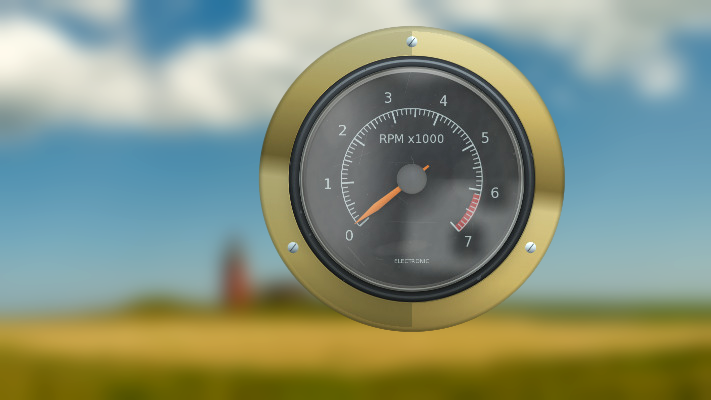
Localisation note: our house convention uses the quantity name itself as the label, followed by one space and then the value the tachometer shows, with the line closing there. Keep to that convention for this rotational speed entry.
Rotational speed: 100 rpm
